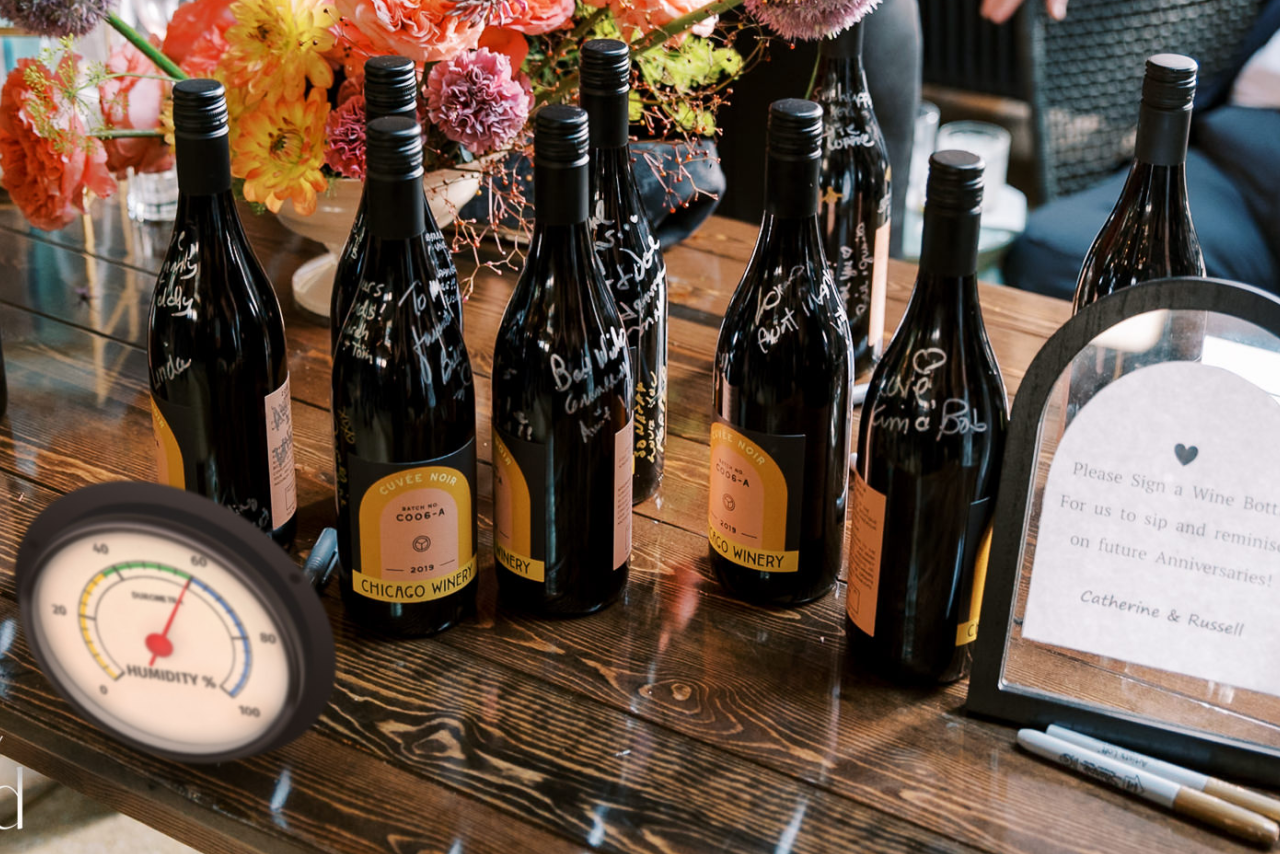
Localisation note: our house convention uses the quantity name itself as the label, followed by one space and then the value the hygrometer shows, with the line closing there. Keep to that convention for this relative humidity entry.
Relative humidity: 60 %
